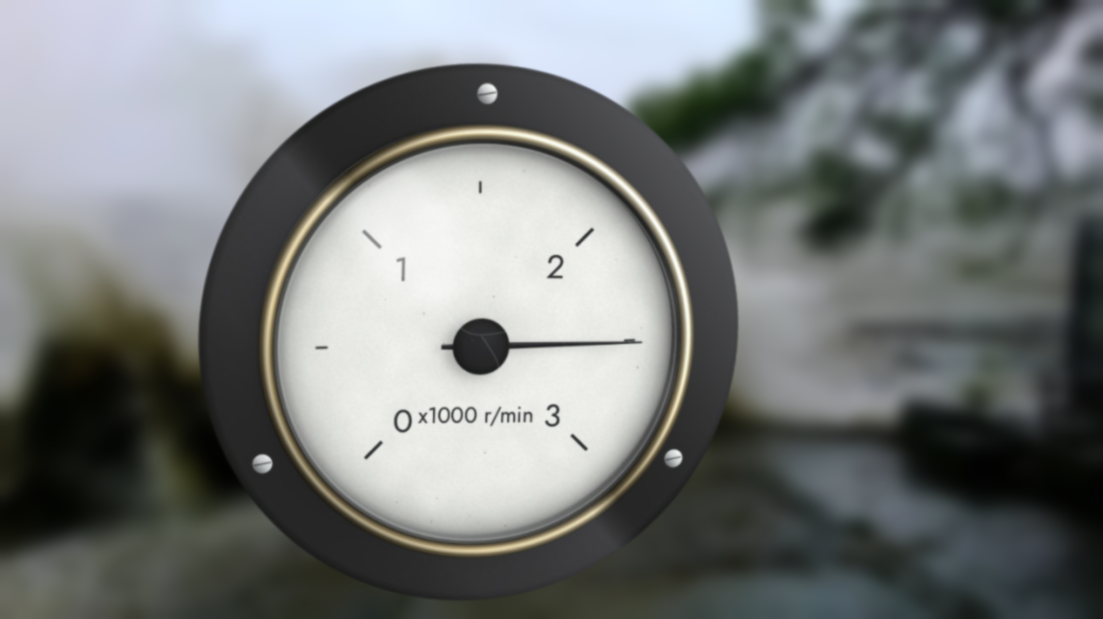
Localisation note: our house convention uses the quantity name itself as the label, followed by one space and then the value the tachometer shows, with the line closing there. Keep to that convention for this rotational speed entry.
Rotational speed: 2500 rpm
